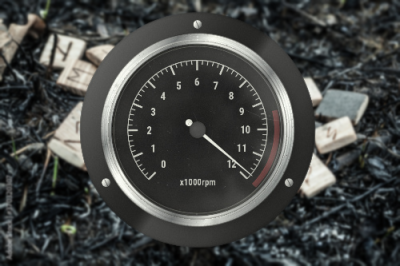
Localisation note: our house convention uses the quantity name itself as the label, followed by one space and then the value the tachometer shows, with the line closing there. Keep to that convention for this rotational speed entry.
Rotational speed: 11800 rpm
